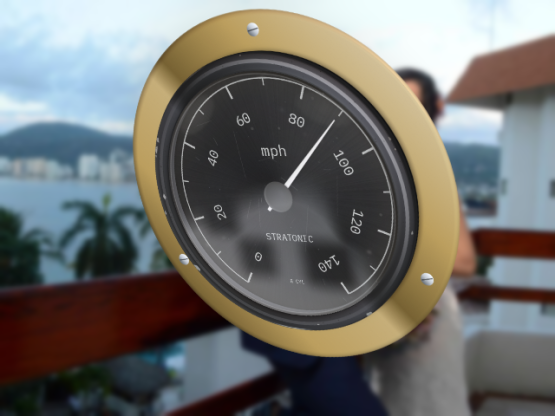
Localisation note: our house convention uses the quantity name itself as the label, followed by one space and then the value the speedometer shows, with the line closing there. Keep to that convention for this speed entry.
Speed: 90 mph
